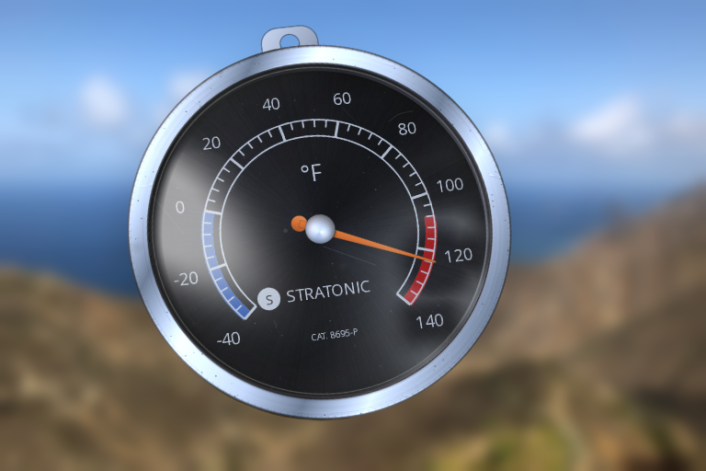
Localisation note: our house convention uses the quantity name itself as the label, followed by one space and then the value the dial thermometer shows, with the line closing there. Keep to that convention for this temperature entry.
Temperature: 124 °F
